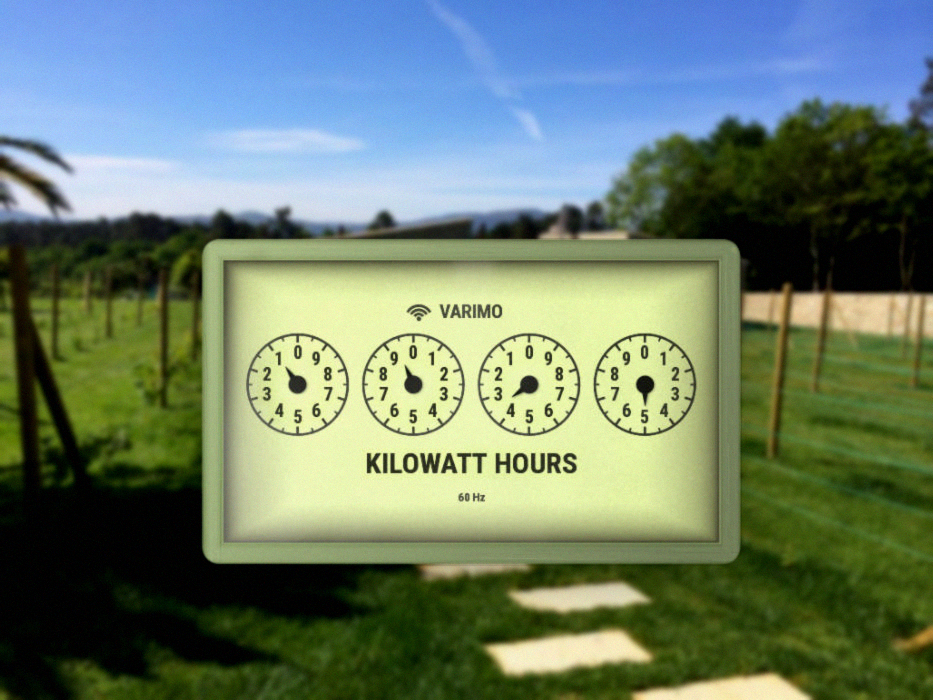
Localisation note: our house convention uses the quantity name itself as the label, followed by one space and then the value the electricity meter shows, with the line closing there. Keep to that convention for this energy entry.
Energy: 935 kWh
